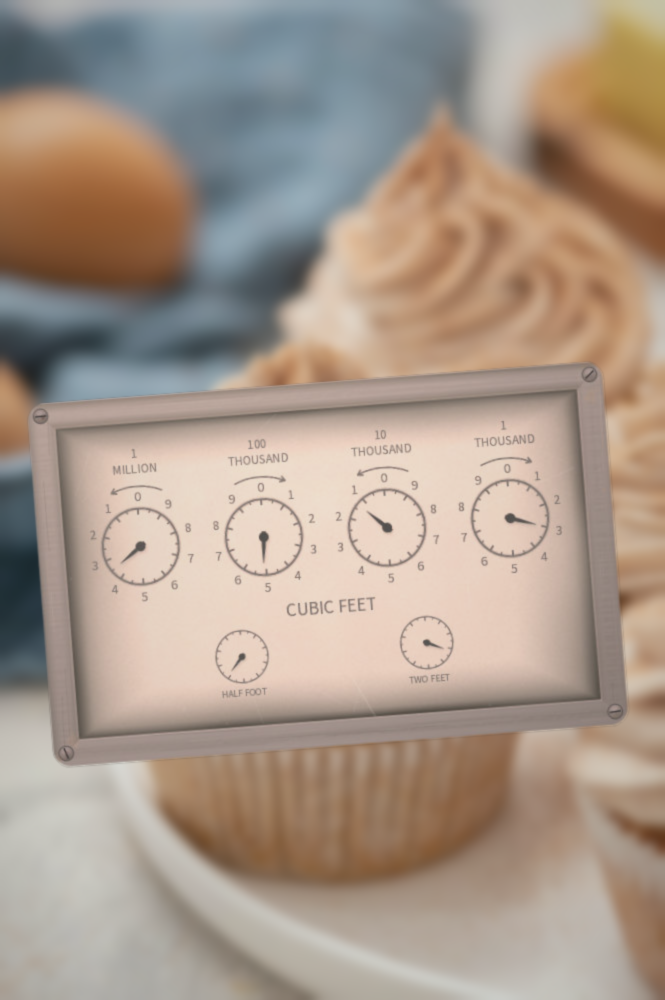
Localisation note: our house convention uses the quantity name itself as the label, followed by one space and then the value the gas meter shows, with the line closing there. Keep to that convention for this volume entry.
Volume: 351300 ft³
